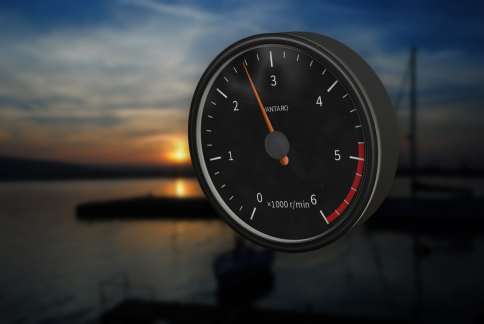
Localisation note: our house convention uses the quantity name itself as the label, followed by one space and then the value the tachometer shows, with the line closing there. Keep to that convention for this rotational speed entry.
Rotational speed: 2600 rpm
